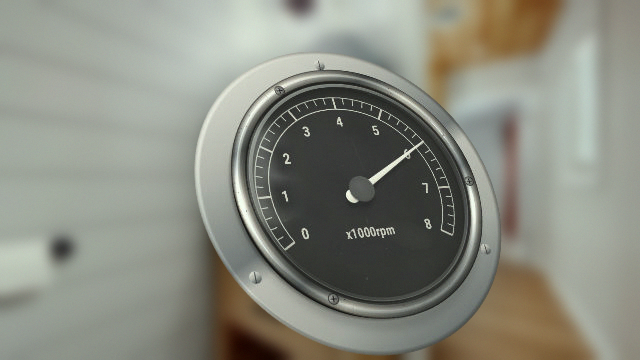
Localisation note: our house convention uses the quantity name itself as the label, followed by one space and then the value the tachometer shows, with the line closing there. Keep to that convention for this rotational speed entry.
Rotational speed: 6000 rpm
